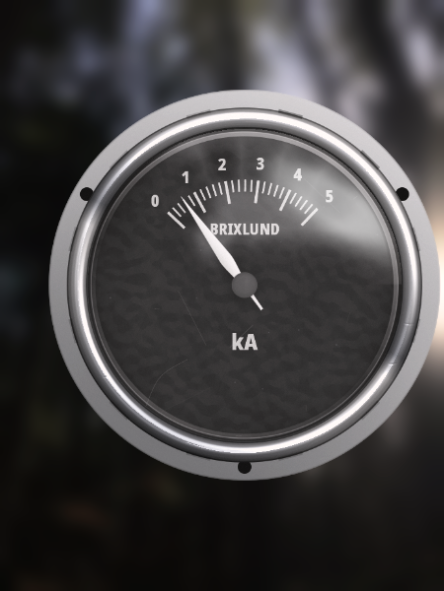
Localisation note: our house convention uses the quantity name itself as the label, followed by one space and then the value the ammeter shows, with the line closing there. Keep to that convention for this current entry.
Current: 0.6 kA
